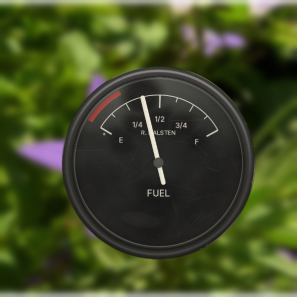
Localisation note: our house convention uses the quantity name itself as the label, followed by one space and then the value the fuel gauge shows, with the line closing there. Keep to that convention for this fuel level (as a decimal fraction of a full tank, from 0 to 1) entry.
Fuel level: 0.375
